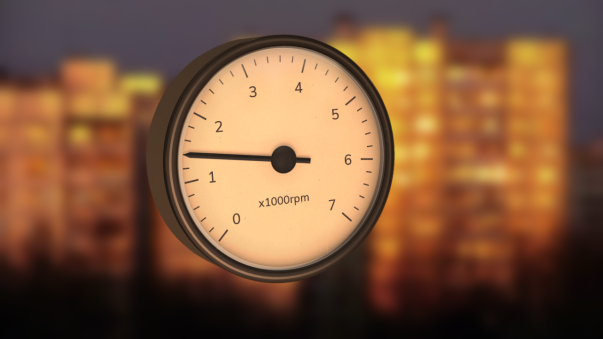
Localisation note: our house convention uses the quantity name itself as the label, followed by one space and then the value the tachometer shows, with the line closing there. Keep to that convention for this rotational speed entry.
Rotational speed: 1400 rpm
